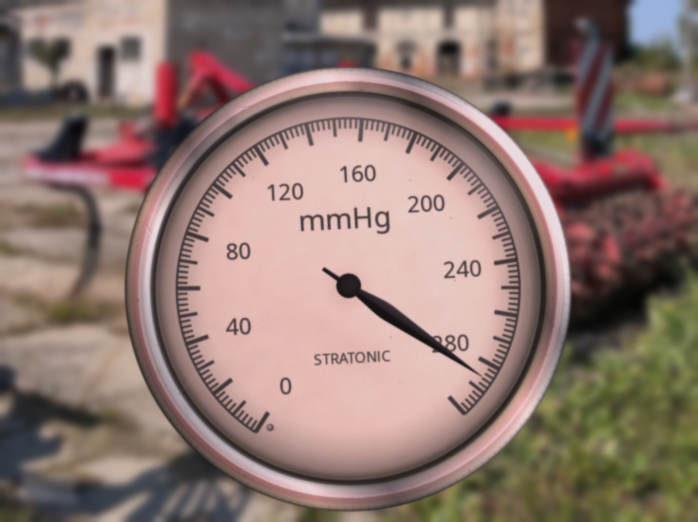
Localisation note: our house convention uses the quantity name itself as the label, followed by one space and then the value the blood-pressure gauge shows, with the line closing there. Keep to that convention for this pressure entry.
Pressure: 286 mmHg
